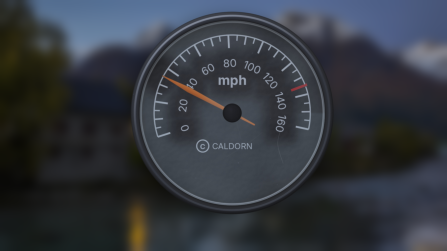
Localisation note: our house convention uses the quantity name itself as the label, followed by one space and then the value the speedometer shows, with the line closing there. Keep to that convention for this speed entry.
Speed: 35 mph
